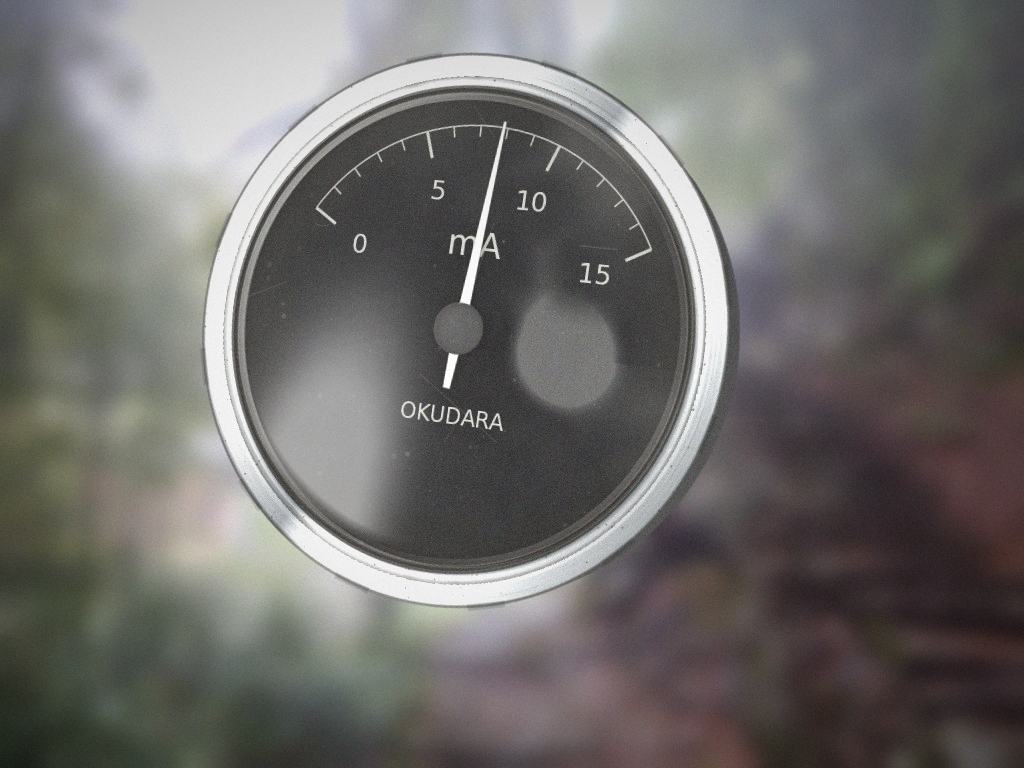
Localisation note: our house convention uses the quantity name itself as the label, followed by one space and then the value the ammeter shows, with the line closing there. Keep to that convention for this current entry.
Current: 8 mA
